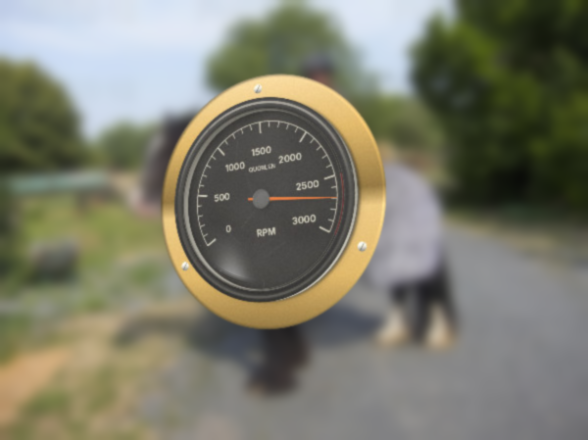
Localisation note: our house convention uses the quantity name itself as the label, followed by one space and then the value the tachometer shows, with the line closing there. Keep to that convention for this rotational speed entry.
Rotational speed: 2700 rpm
